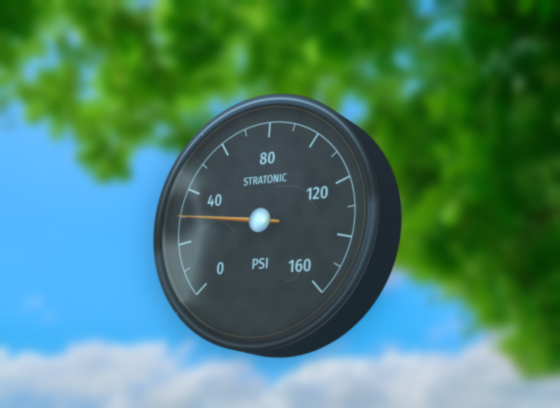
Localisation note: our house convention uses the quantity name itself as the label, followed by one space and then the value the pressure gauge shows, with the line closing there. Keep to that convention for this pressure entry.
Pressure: 30 psi
